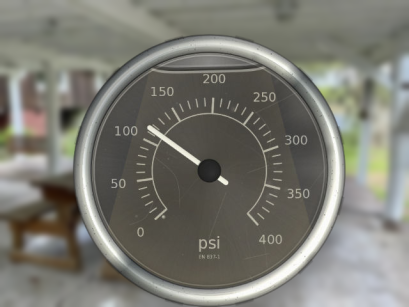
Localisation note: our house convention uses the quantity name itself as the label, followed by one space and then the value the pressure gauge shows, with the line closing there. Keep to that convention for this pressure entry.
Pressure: 115 psi
